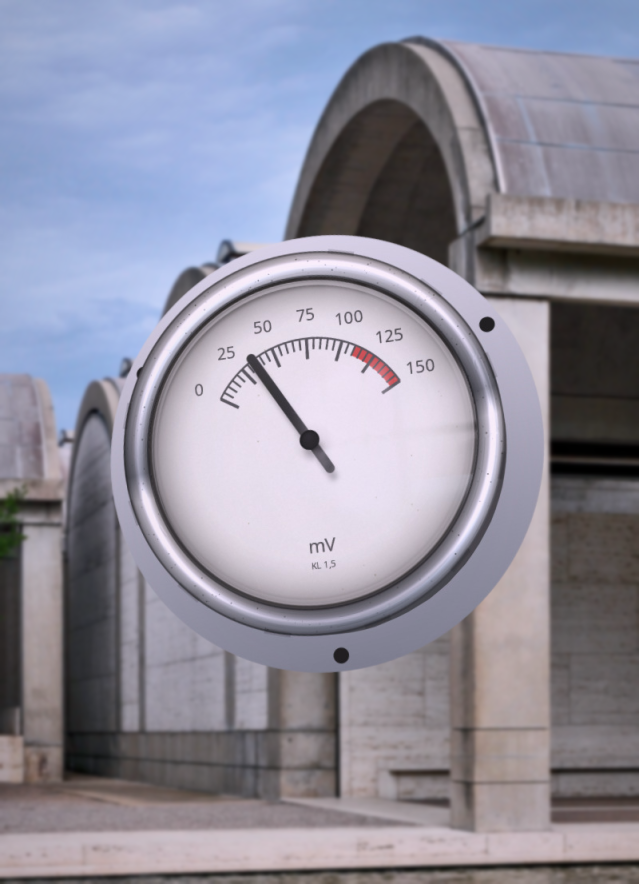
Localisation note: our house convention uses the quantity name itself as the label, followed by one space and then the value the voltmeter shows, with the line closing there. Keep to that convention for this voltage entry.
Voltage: 35 mV
